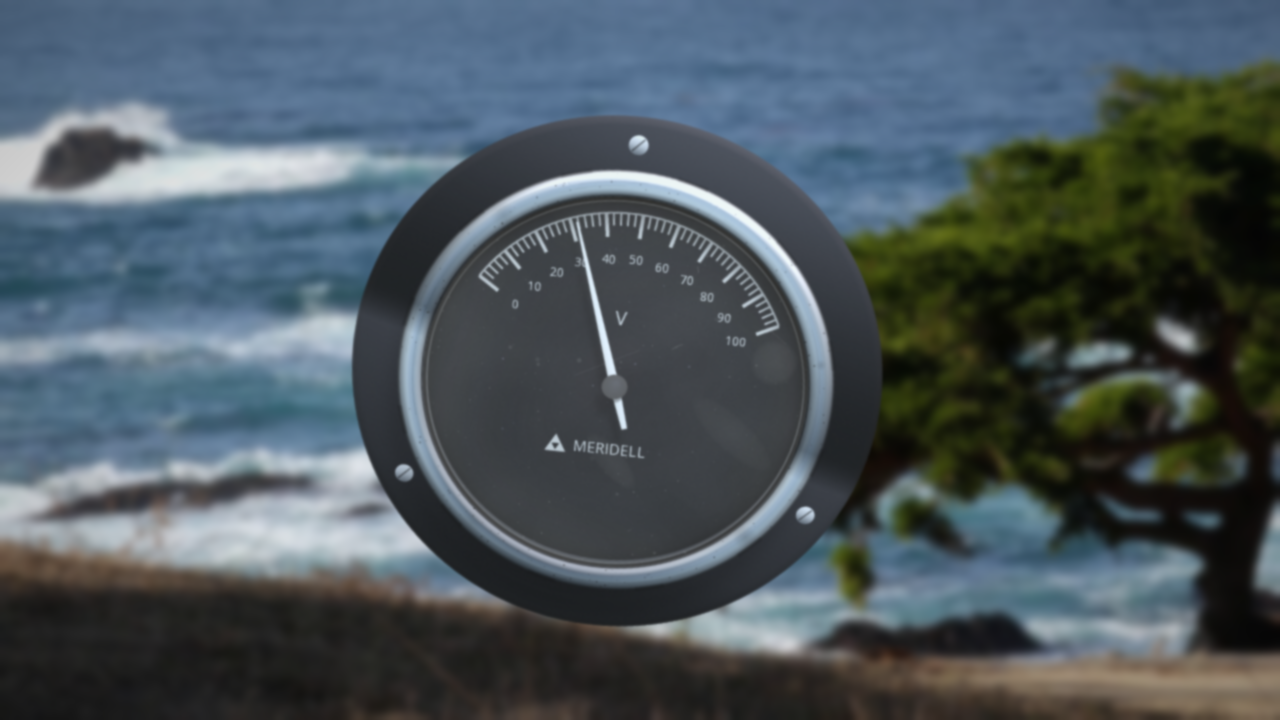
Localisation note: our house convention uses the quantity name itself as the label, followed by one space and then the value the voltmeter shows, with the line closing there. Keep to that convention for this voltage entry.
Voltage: 32 V
